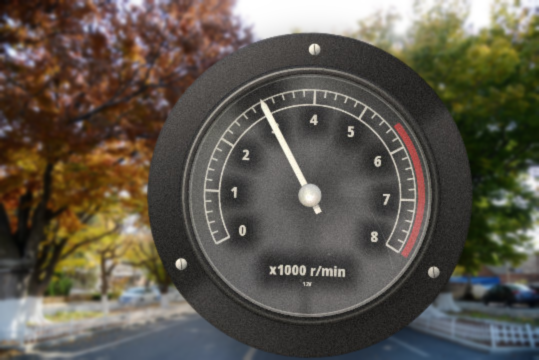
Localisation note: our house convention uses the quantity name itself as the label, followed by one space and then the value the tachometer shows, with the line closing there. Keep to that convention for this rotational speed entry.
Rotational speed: 3000 rpm
